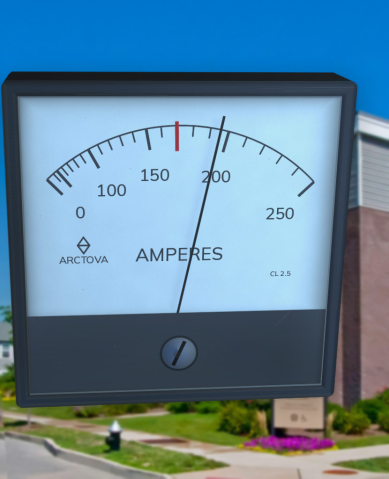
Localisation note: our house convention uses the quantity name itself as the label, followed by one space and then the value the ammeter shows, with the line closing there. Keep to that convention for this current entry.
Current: 195 A
